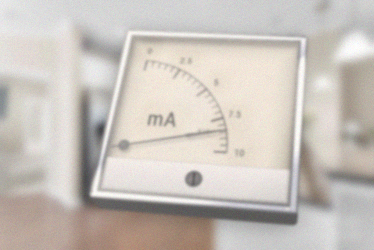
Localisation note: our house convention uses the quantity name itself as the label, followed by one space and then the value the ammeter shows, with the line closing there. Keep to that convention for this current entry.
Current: 8.5 mA
